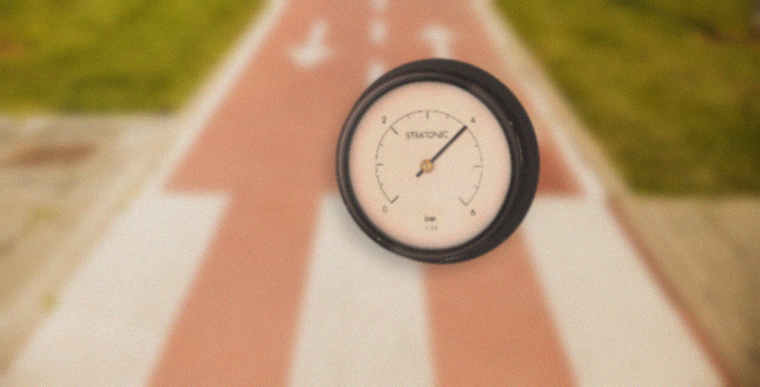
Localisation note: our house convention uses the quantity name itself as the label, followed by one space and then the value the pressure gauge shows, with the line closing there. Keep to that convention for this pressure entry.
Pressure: 4 bar
